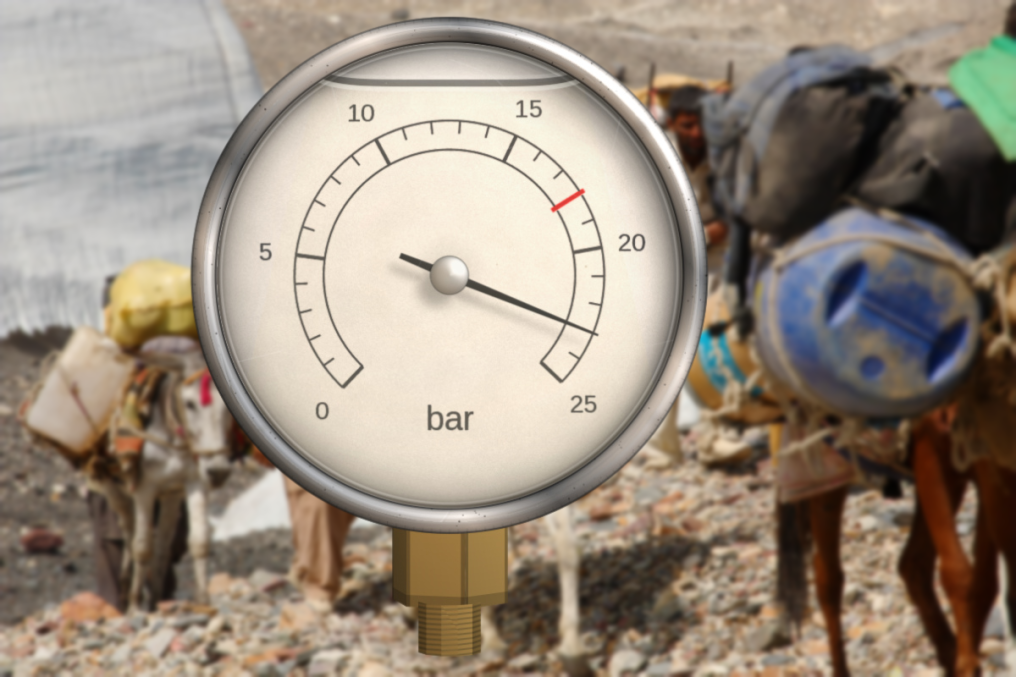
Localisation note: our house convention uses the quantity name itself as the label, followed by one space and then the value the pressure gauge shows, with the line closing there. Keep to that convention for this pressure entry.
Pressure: 23 bar
